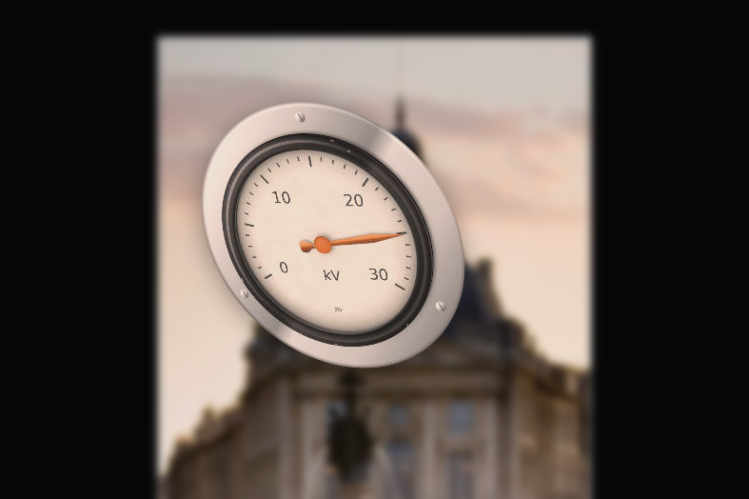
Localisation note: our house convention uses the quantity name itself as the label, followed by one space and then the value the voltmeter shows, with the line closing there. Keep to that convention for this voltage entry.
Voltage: 25 kV
